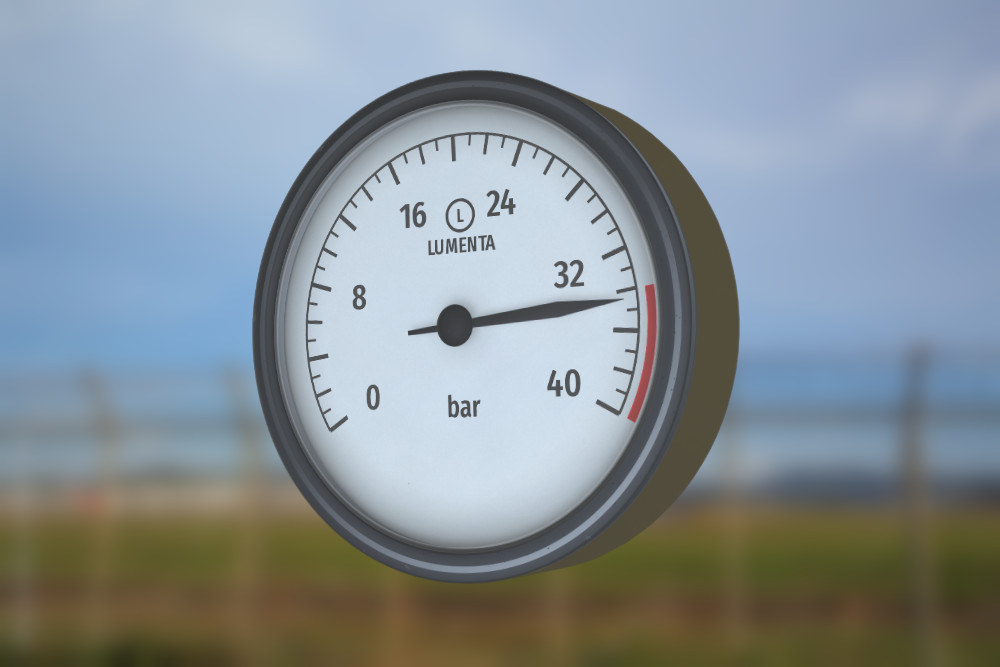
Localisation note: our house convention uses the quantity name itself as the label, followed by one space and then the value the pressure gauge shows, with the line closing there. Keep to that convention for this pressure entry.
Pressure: 34.5 bar
